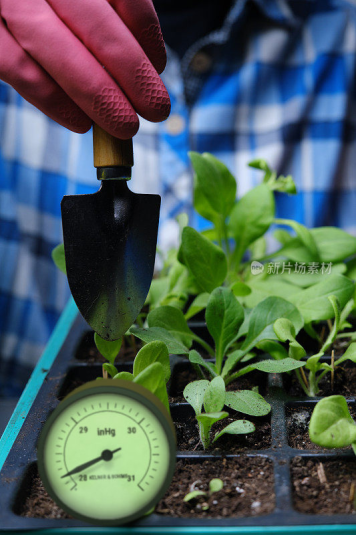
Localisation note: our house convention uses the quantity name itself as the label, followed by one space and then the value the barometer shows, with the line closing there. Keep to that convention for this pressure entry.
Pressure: 28.2 inHg
